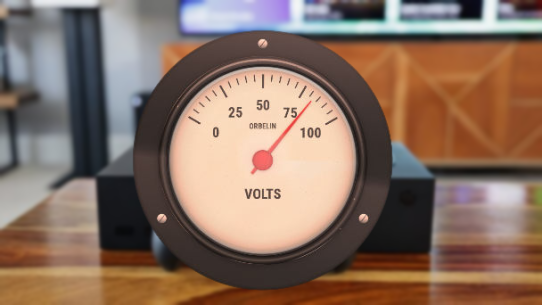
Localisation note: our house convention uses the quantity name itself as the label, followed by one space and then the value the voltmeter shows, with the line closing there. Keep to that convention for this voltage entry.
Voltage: 82.5 V
